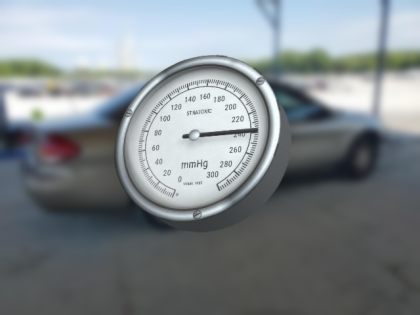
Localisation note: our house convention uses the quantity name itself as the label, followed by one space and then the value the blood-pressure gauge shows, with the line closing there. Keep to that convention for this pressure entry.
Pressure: 240 mmHg
